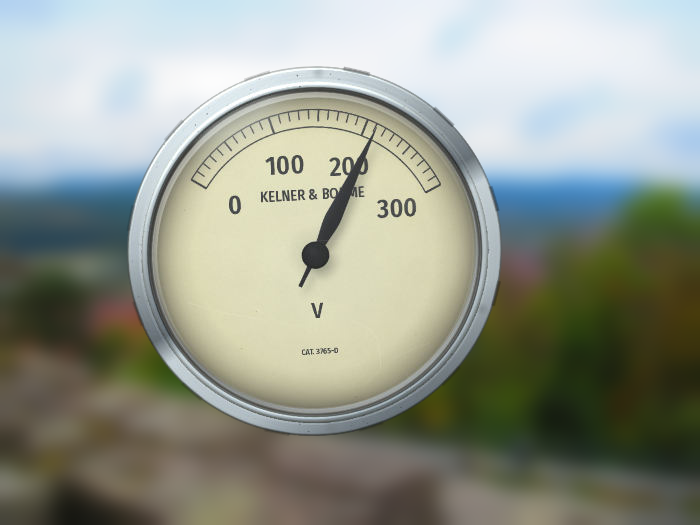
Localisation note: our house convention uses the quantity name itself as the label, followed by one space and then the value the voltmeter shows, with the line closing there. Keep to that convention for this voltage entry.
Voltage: 210 V
